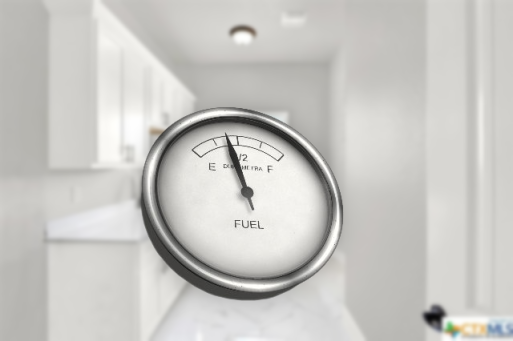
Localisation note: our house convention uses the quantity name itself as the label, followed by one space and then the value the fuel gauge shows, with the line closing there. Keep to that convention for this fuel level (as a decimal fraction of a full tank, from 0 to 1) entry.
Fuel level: 0.375
